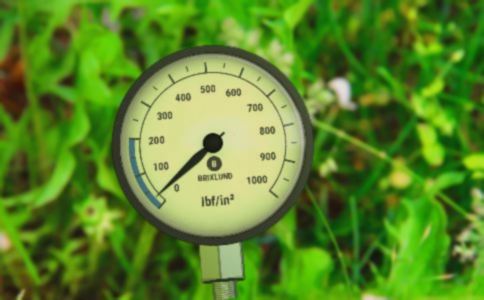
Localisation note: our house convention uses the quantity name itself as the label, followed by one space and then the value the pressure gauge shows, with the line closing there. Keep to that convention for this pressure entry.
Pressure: 25 psi
